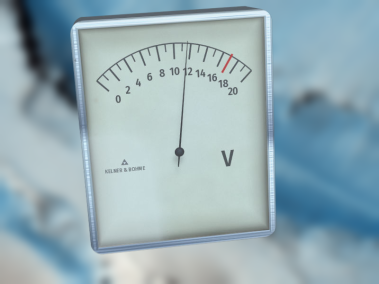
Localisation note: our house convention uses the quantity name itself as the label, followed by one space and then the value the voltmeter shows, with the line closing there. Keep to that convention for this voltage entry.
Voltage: 11.5 V
